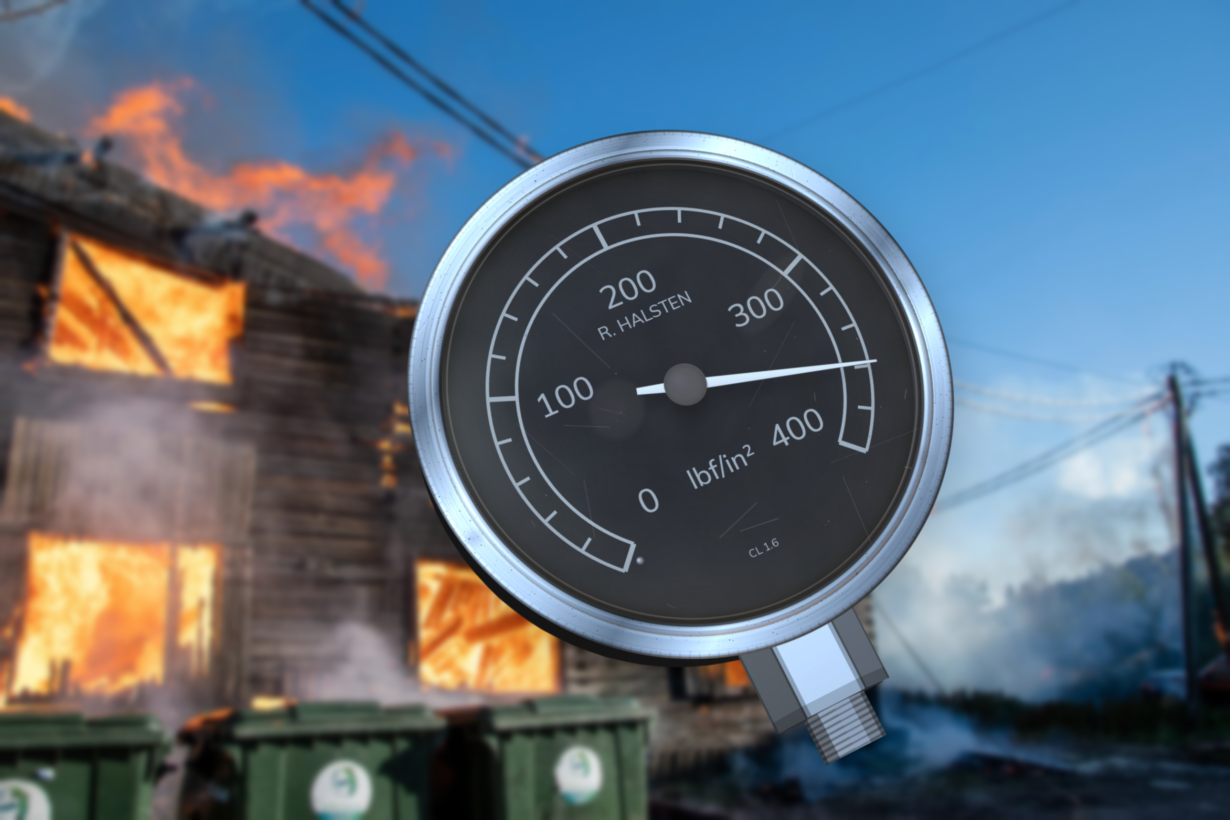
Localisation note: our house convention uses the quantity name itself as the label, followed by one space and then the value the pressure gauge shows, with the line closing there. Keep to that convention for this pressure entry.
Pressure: 360 psi
